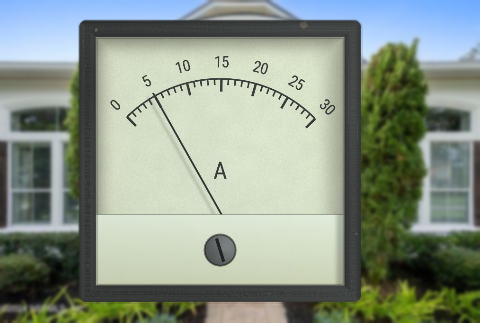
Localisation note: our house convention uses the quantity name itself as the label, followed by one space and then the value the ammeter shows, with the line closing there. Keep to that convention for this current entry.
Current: 5 A
